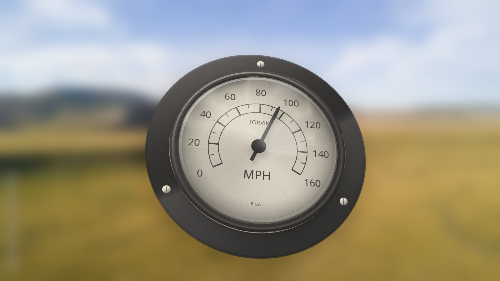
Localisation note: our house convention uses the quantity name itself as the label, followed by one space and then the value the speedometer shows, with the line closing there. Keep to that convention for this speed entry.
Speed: 95 mph
